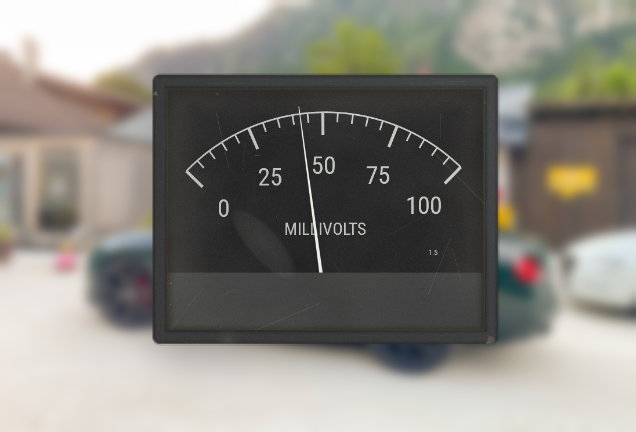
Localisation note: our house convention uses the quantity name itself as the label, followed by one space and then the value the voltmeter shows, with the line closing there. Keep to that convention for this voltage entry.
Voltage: 42.5 mV
